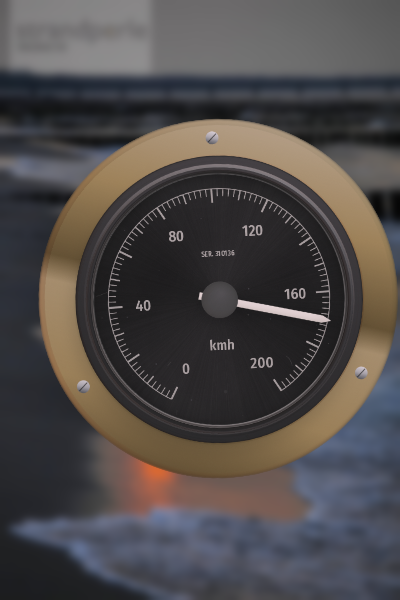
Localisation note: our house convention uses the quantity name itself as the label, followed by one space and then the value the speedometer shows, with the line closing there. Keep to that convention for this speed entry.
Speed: 170 km/h
